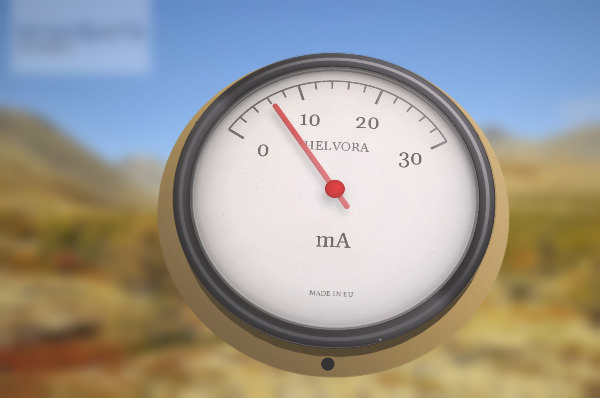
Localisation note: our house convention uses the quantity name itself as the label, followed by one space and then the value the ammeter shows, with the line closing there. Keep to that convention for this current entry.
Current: 6 mA
